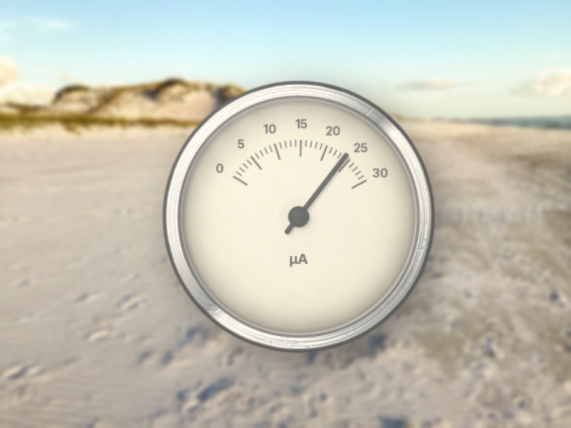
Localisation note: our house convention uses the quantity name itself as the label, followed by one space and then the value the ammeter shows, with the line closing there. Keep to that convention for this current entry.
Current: 24 µA
